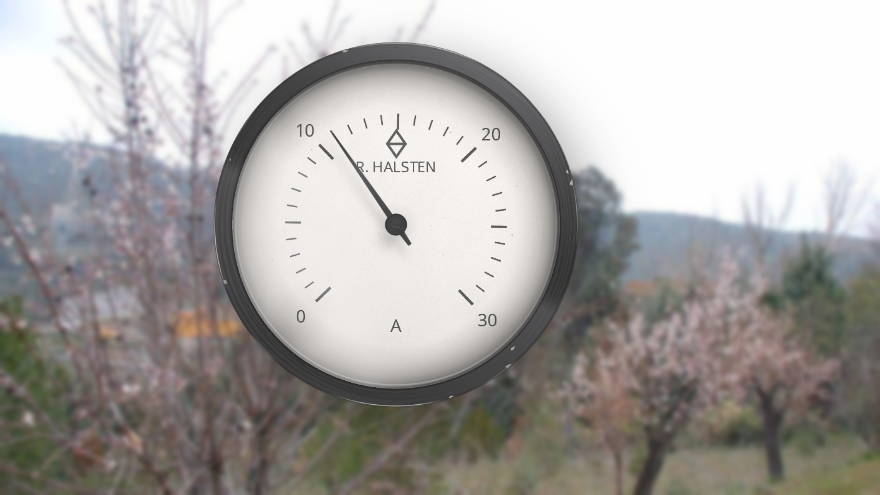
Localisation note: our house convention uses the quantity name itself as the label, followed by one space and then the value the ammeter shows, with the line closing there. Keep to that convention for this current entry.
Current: 11 A
